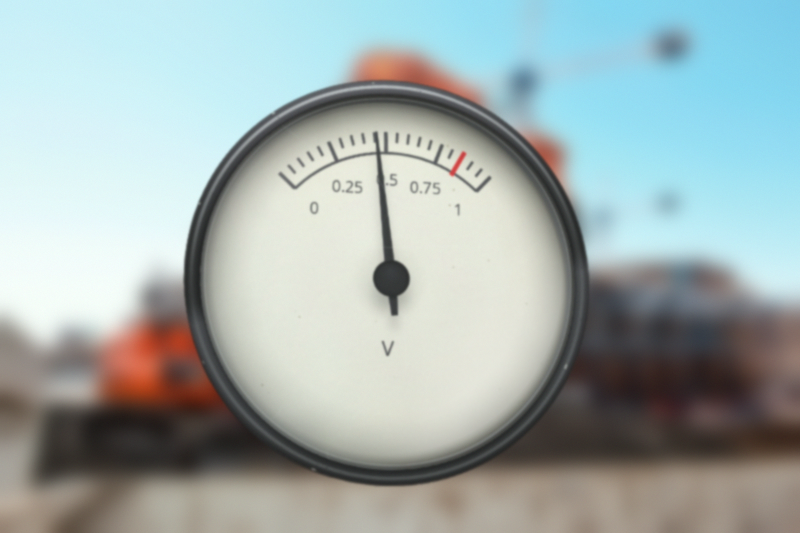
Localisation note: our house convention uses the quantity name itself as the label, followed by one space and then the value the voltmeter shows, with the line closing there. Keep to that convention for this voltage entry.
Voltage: 0.45 V
